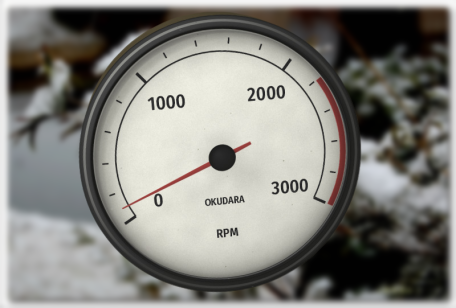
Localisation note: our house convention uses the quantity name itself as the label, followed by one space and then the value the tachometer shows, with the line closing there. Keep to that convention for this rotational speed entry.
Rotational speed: 100 rpm
